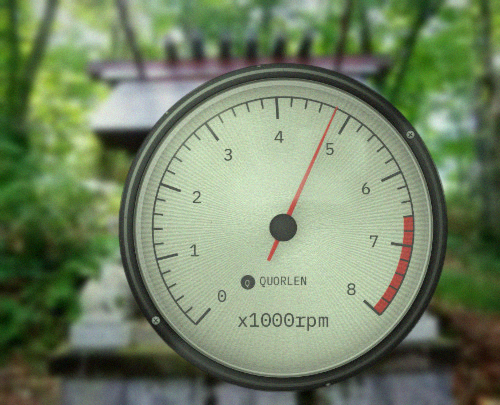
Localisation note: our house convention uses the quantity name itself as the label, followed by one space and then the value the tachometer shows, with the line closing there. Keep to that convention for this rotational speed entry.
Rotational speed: 4800 rpm
